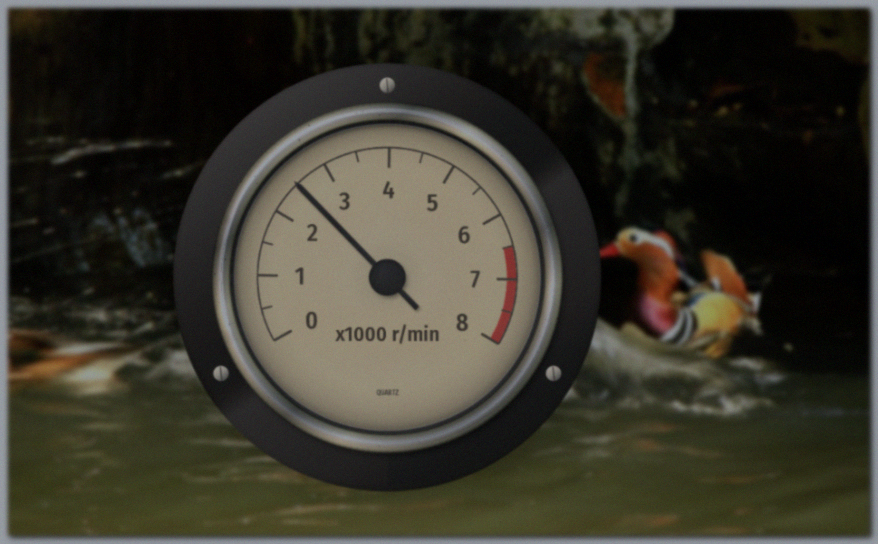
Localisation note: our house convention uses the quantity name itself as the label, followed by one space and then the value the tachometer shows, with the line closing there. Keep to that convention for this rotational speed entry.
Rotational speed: 2500 rpm
